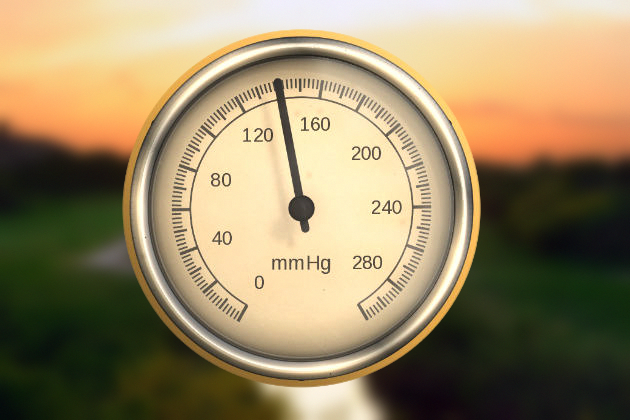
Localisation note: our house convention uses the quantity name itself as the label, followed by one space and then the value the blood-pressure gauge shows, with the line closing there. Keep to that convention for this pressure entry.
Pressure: 140 mmHg
